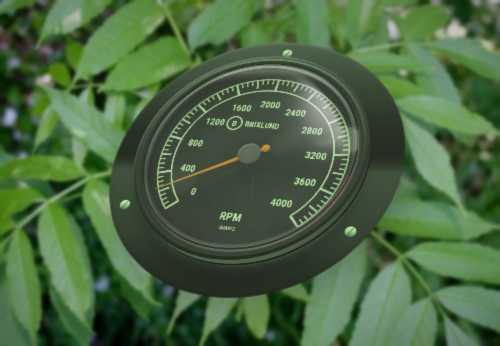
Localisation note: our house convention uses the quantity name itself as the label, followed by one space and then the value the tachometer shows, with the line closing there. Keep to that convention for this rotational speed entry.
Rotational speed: 200 rpm
